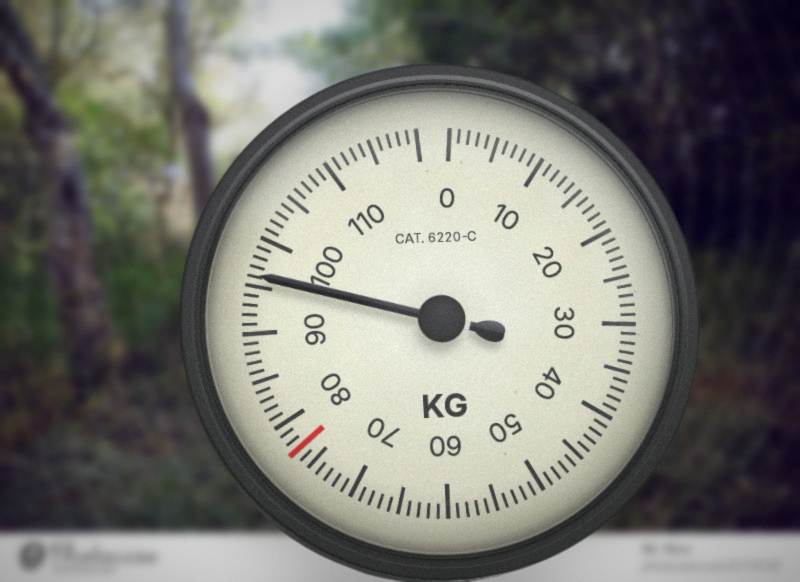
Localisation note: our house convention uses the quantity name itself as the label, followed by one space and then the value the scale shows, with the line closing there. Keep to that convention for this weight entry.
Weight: 96 kg
